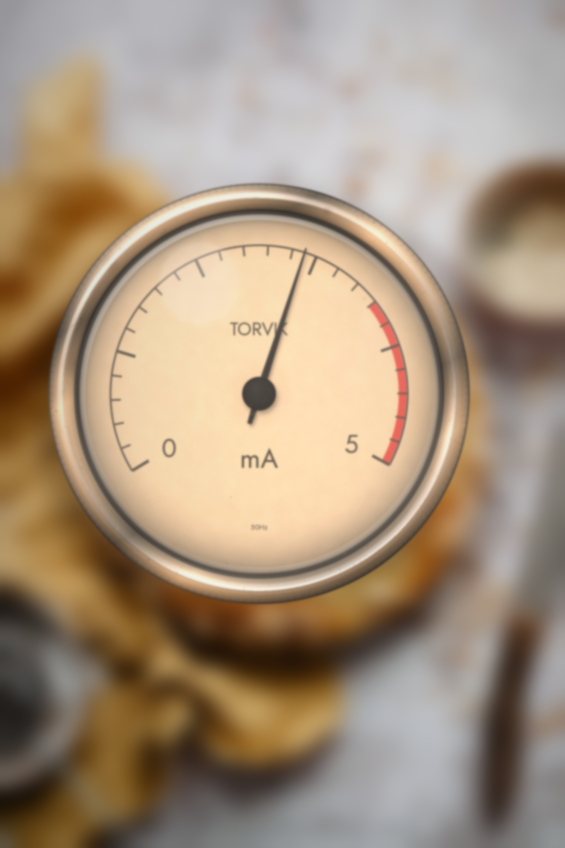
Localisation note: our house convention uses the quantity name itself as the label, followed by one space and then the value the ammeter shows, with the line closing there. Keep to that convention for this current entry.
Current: 2.9 mA
